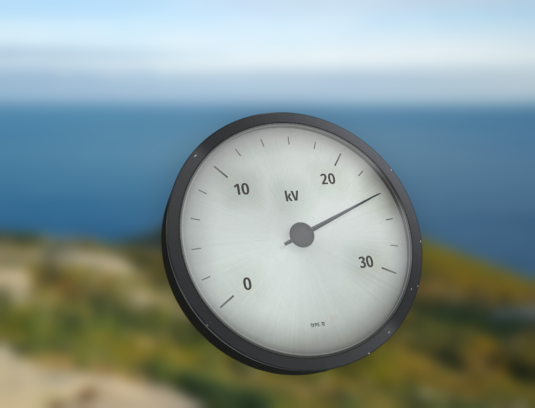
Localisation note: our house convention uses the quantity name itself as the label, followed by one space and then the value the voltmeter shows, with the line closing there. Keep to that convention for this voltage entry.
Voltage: 24 kV
